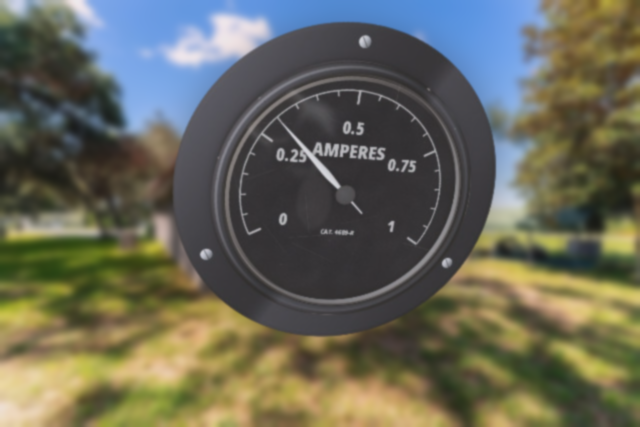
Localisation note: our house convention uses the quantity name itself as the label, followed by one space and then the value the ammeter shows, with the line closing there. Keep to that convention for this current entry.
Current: 0.3 A
